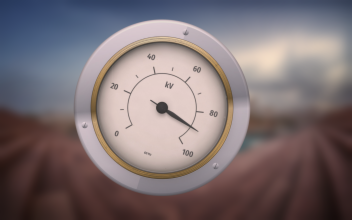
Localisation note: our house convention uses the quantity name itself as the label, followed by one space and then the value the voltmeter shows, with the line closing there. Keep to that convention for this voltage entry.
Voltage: 90 kV
